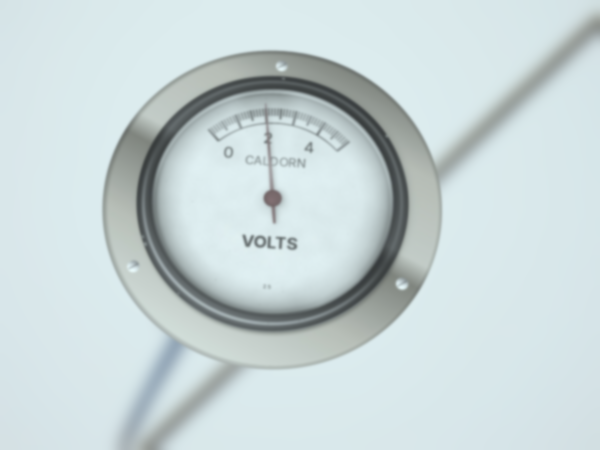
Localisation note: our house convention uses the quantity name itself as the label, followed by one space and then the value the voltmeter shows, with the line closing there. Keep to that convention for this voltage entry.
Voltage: 2 V
